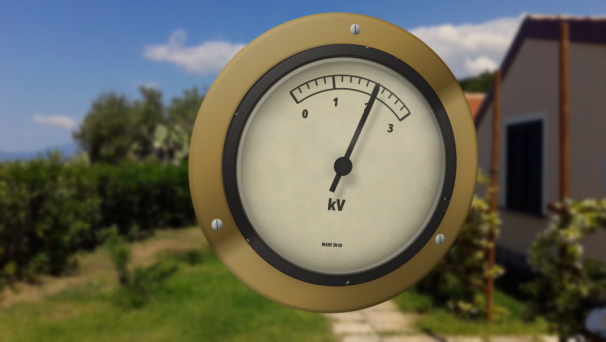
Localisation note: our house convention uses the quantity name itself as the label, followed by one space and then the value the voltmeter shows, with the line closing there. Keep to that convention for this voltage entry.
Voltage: 2 kV
